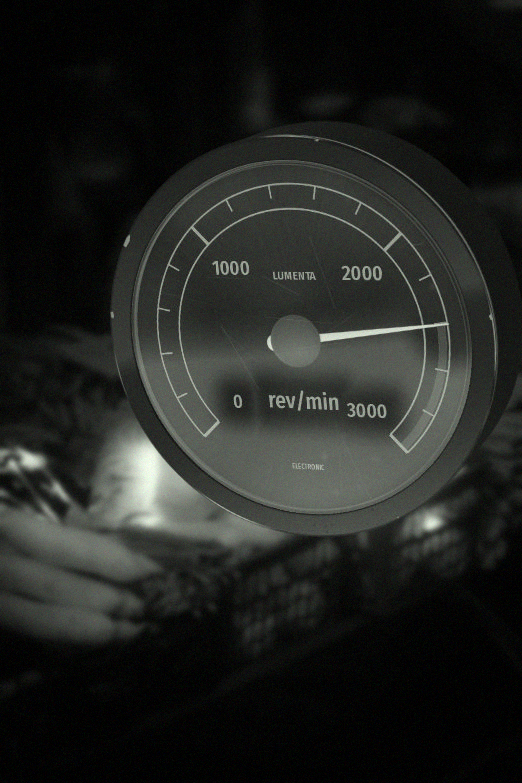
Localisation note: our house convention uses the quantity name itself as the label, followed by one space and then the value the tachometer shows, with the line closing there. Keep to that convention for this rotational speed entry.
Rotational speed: 2400 rpm
